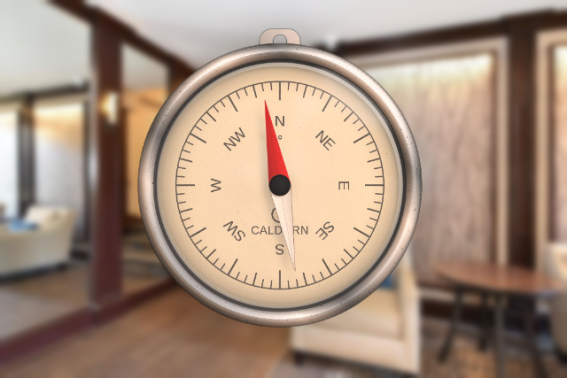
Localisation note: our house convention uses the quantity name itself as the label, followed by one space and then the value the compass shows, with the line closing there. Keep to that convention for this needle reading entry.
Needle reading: 350 °
